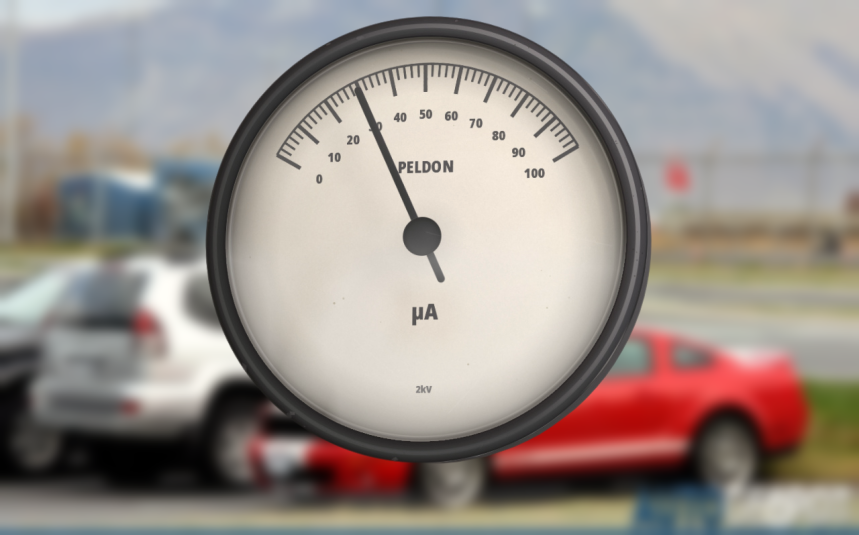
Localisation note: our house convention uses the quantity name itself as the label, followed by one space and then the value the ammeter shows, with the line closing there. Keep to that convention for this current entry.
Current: 30 µA
